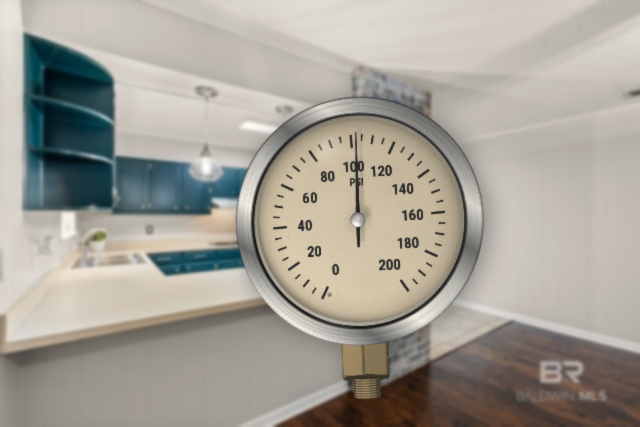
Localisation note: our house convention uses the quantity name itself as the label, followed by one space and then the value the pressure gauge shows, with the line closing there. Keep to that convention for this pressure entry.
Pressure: 102.5 psi
